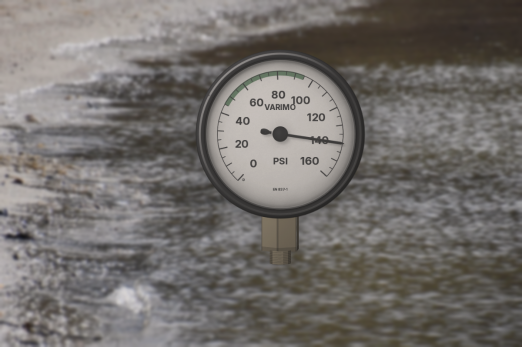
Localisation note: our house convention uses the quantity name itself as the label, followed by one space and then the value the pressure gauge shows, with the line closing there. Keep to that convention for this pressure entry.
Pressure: 140 psi
